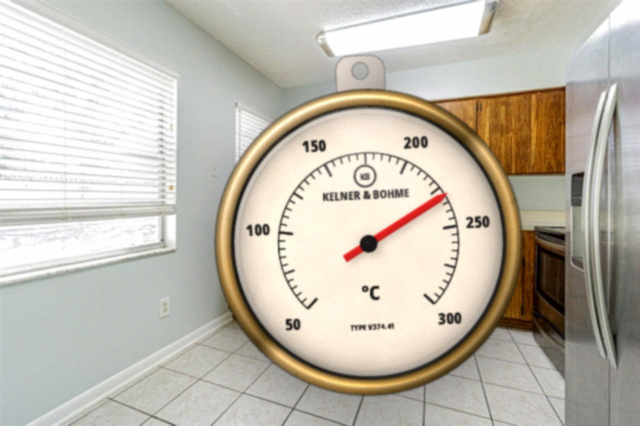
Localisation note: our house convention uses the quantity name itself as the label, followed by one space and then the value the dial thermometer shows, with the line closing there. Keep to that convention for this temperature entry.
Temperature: 230 °C
